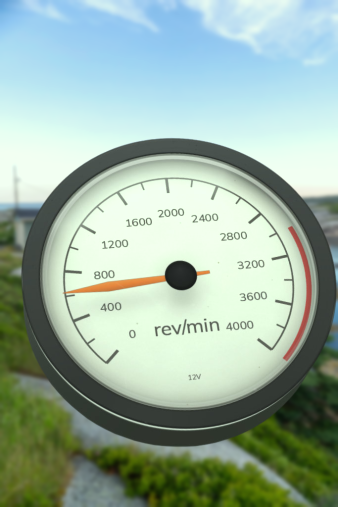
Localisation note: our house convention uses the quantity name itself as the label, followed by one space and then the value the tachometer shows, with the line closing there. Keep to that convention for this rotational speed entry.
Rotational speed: 600 rpm
